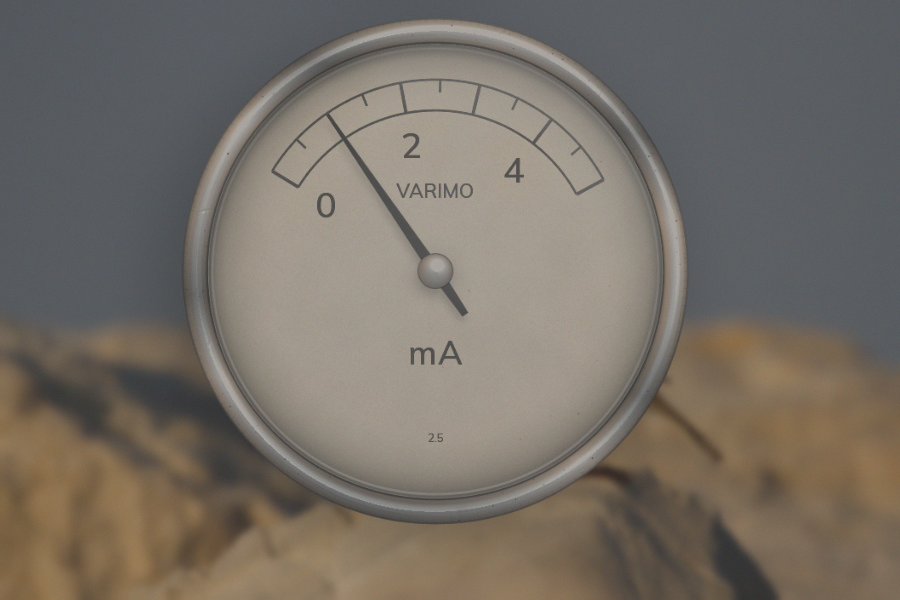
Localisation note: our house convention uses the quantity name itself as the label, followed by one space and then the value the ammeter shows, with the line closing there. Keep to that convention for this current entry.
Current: 1 mA
